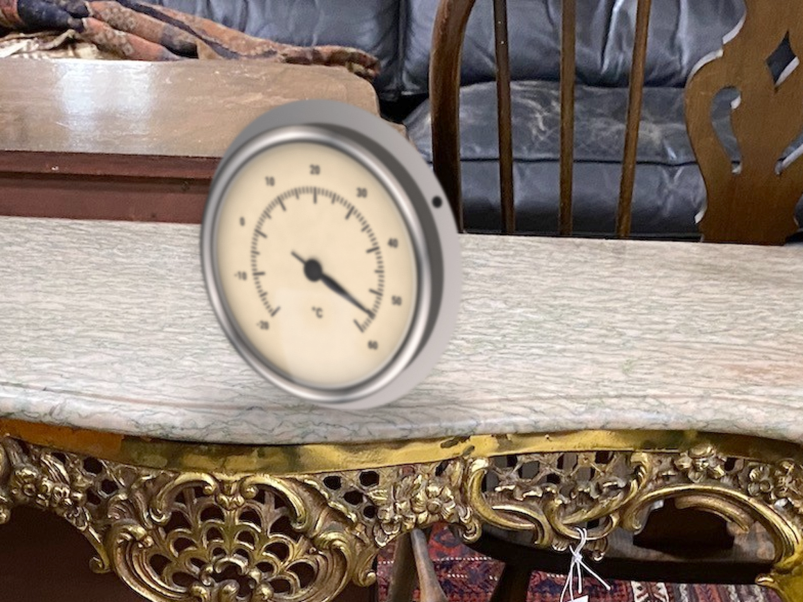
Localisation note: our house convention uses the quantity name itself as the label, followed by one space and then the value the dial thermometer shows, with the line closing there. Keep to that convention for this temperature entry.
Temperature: 55 °C
